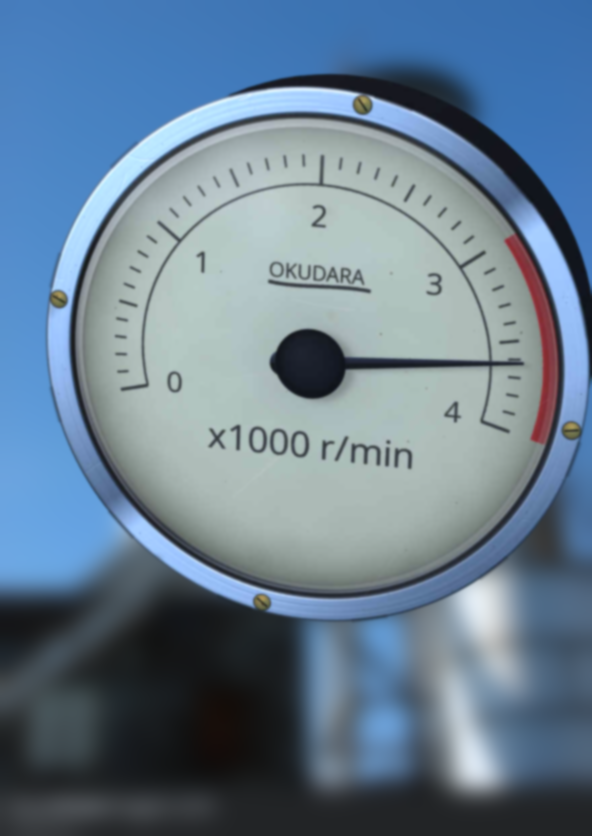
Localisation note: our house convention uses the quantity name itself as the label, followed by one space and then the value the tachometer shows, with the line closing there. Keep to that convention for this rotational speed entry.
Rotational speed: 3600 rpm
